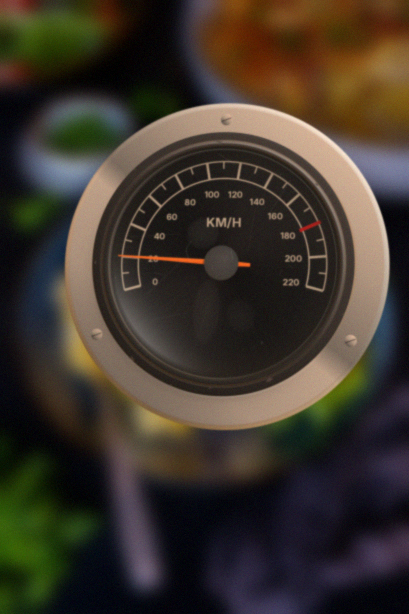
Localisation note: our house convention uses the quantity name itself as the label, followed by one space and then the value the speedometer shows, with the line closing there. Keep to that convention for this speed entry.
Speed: 20 km/h
